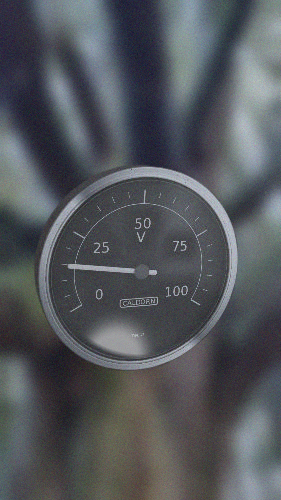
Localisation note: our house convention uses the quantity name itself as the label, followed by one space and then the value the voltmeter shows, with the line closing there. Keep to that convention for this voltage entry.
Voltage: 15 V
